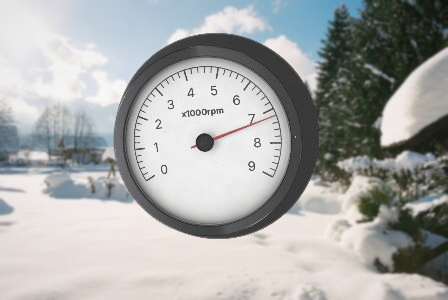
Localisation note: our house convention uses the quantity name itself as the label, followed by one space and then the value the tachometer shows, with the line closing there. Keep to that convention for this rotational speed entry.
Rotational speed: 7200 rpm
